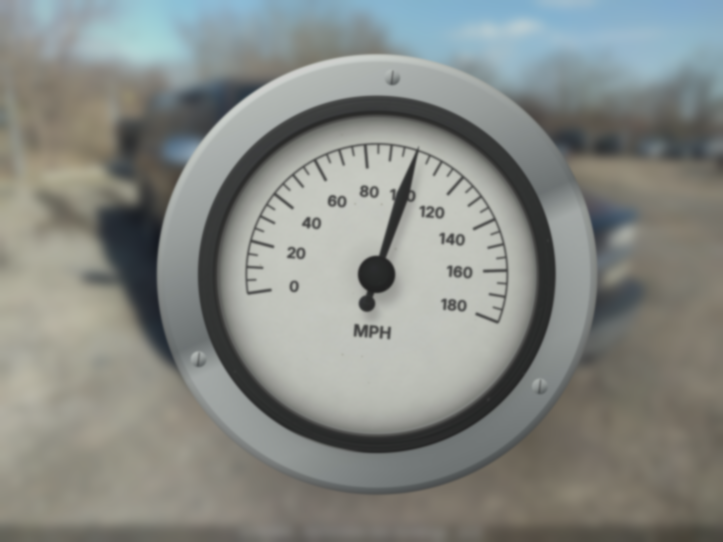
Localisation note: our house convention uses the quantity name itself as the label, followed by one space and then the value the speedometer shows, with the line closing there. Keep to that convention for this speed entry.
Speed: 100 mph
